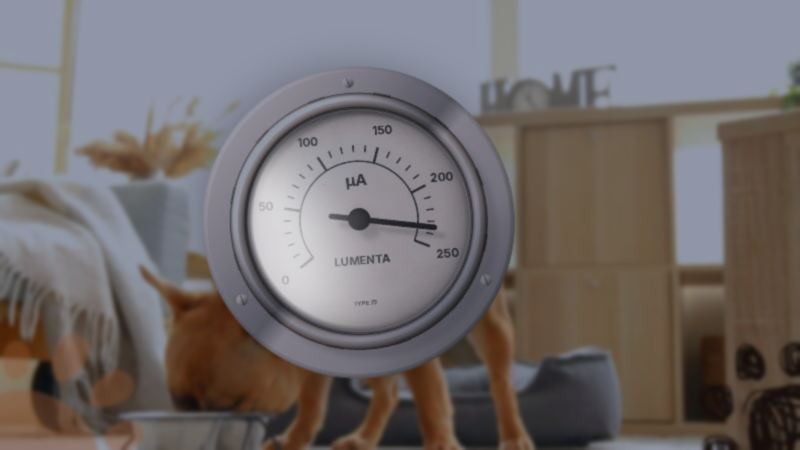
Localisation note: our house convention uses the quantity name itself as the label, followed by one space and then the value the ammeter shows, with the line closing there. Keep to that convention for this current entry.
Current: 235 µA
